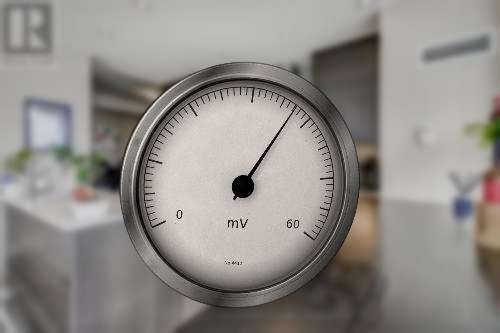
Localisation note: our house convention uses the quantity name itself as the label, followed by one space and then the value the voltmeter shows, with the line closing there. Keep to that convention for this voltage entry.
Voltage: 37 mV
